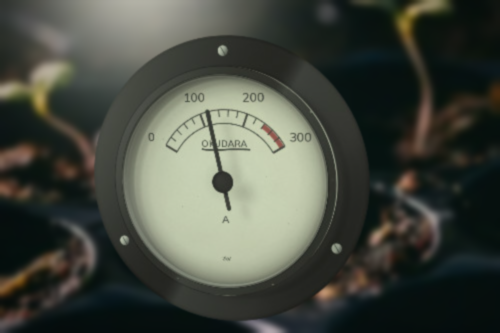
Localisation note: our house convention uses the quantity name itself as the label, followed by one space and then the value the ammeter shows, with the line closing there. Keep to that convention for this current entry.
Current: 120 A
